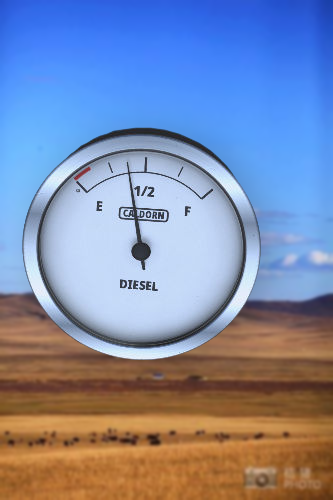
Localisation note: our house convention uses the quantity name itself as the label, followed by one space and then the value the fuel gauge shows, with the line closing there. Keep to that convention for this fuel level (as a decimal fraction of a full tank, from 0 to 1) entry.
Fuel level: 0.375
